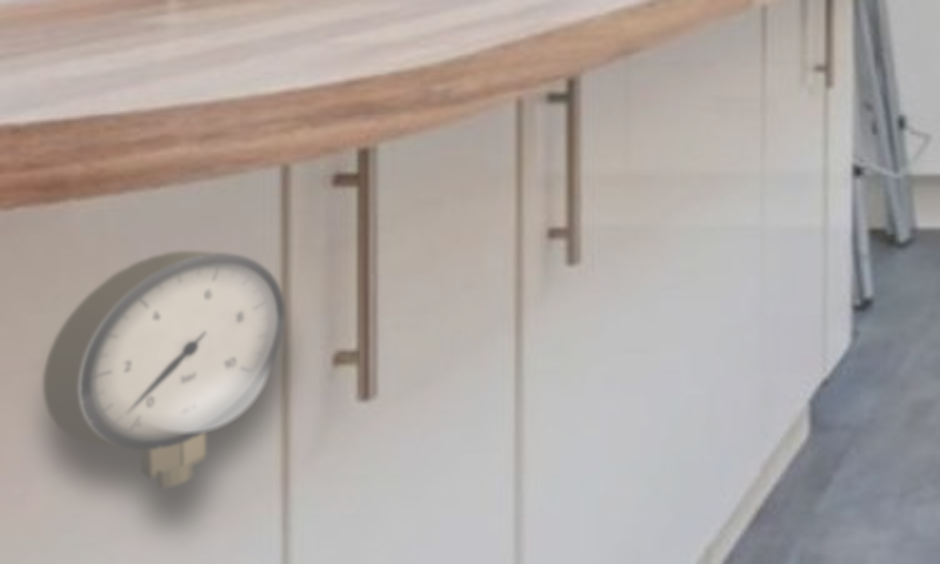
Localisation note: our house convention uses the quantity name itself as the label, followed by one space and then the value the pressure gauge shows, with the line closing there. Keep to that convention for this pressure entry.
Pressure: 0.5 bar
